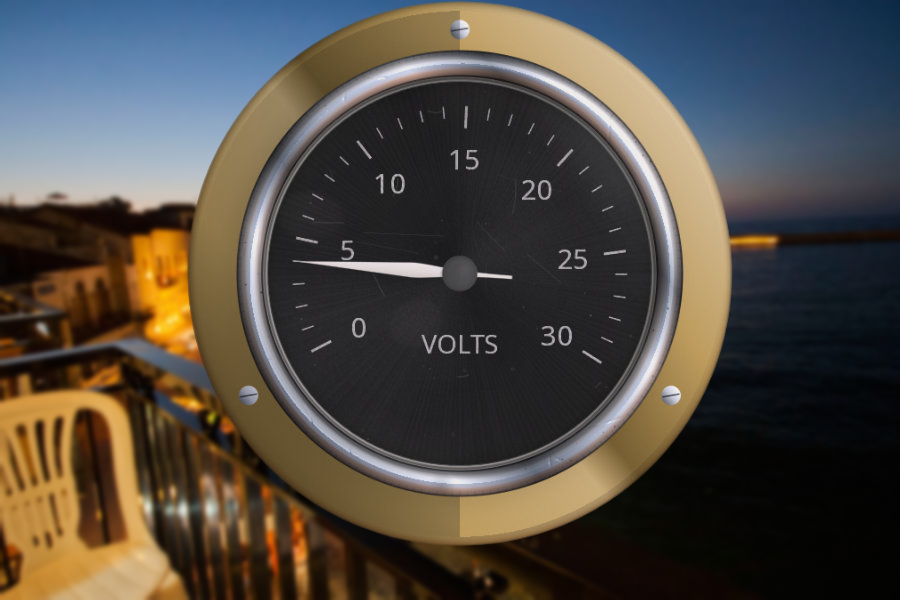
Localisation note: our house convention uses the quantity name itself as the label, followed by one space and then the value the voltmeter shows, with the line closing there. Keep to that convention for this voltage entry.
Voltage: 4 V
